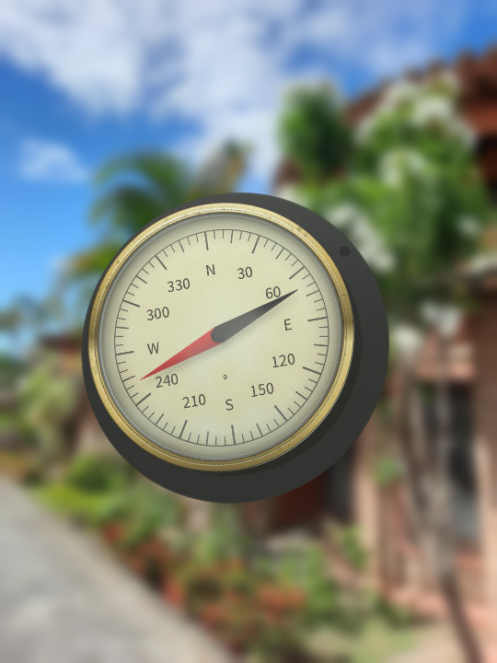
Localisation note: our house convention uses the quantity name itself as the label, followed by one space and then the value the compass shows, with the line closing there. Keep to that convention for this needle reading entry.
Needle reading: 250 °
